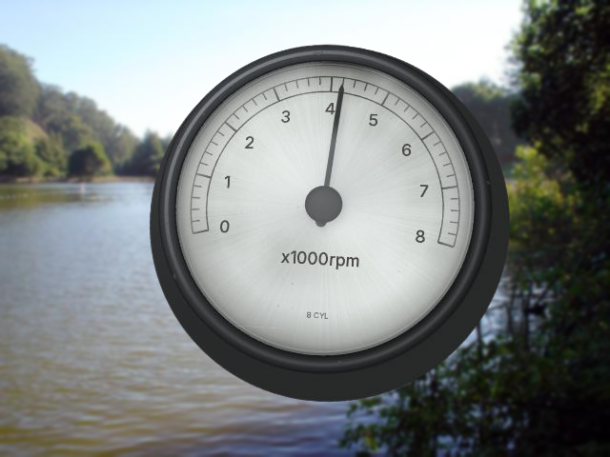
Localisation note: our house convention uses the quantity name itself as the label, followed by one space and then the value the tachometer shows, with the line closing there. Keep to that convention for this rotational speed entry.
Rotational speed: 4200 rpm
